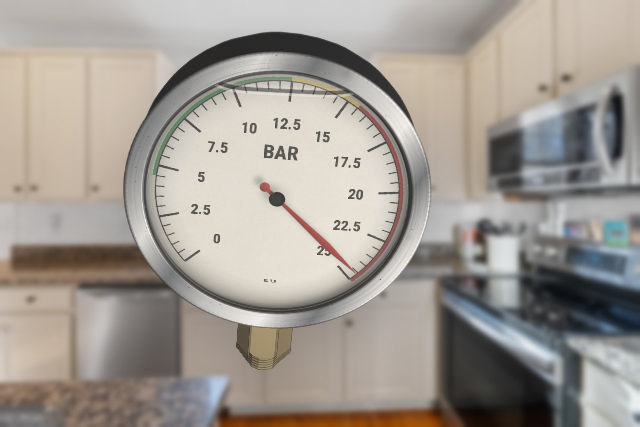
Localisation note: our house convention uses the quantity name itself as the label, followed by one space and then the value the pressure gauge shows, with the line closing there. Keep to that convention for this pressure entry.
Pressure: 24.5 bar
